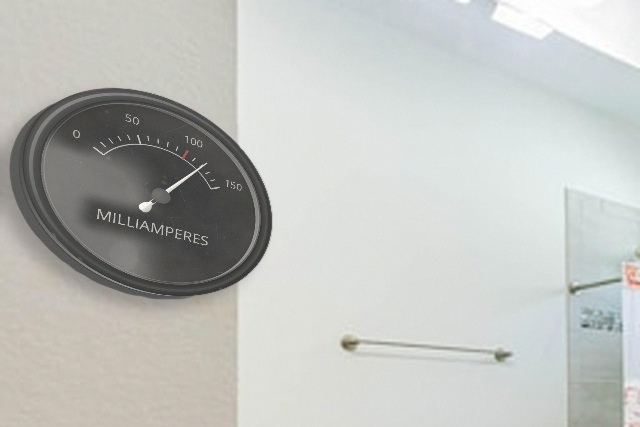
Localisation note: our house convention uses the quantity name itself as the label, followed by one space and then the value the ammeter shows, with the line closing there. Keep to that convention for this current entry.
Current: 120 mA
